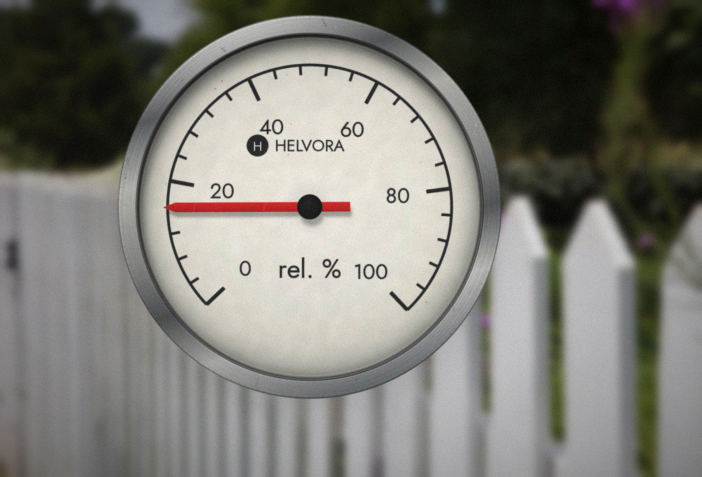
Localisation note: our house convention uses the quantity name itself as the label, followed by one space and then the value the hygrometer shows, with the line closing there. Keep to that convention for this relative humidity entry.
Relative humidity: 16 %
